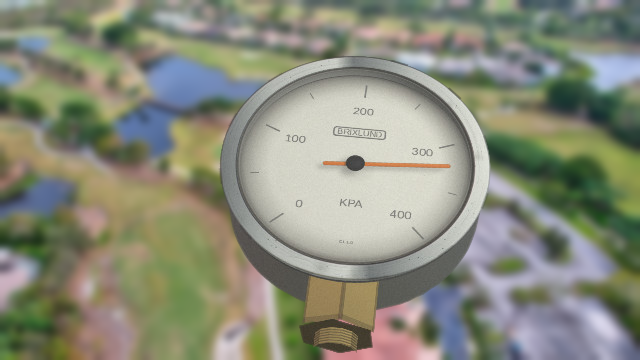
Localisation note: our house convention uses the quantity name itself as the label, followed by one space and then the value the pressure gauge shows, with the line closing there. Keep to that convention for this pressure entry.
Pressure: 325 kPa
